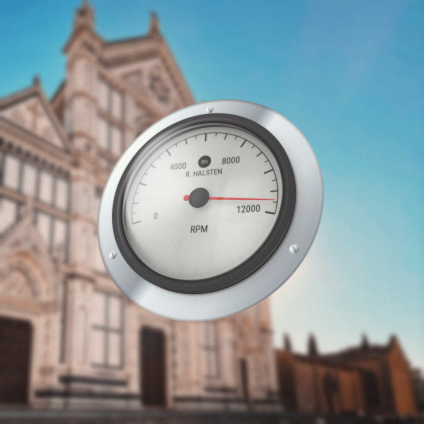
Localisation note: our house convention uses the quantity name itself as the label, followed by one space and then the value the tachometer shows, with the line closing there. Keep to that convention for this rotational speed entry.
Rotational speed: 11500 rpm
